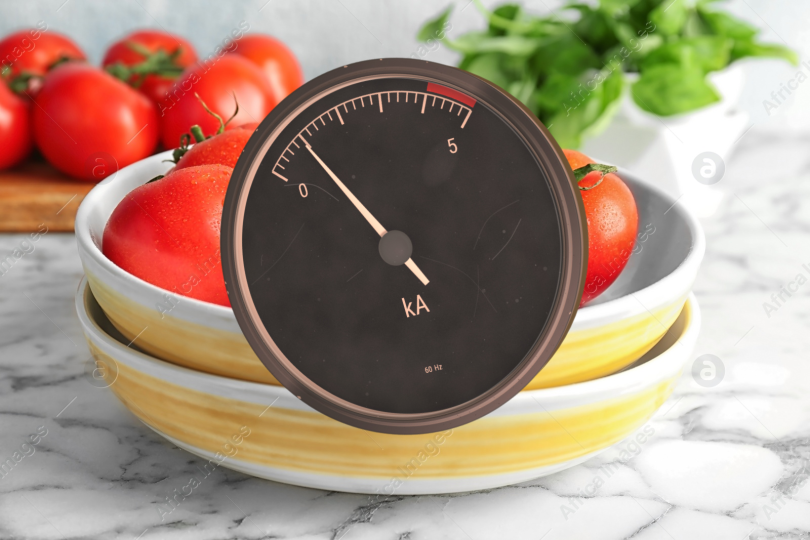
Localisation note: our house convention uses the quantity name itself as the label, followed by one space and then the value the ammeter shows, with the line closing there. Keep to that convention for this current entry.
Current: 1 kA
